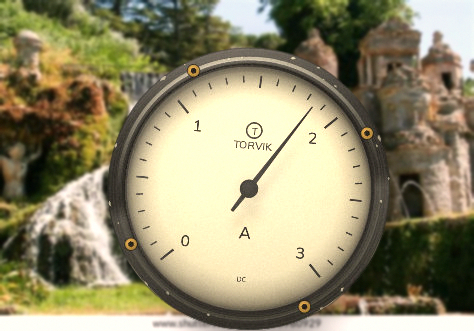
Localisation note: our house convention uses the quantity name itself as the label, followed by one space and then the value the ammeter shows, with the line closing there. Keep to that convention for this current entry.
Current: 1.85 A
